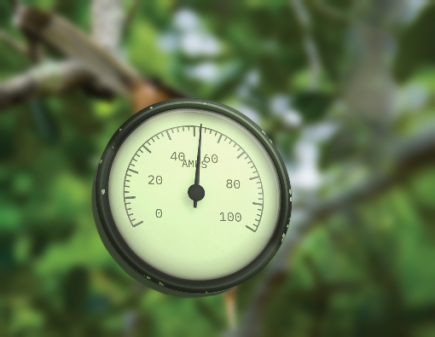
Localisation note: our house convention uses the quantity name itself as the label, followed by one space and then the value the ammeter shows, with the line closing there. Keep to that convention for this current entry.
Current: 52 A
